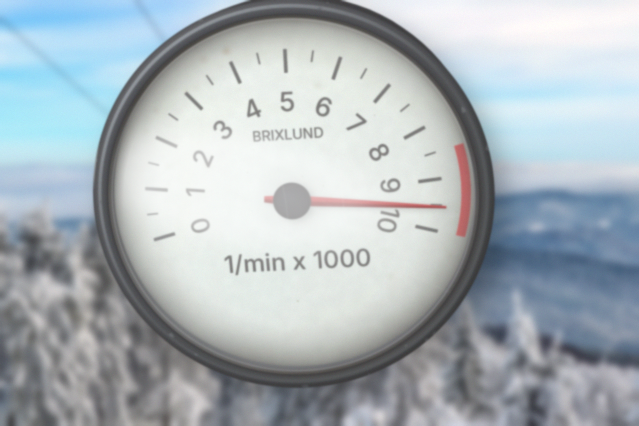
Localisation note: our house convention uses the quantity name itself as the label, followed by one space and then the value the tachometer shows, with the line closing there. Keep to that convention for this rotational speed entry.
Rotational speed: 9500 rpm
